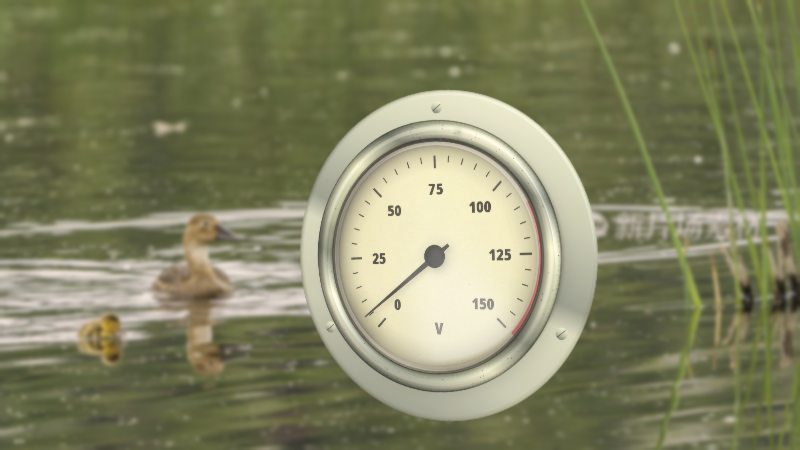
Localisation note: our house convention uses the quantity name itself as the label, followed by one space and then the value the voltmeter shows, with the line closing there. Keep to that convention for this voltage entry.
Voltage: 5 V
